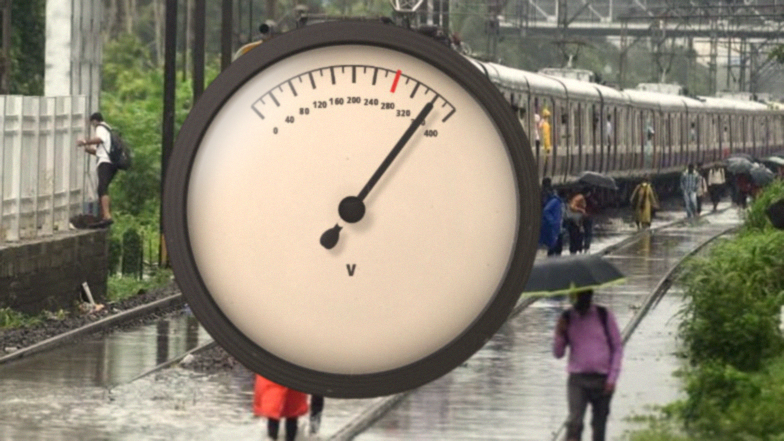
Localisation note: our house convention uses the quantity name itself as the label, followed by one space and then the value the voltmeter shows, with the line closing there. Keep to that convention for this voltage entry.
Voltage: 360 V
